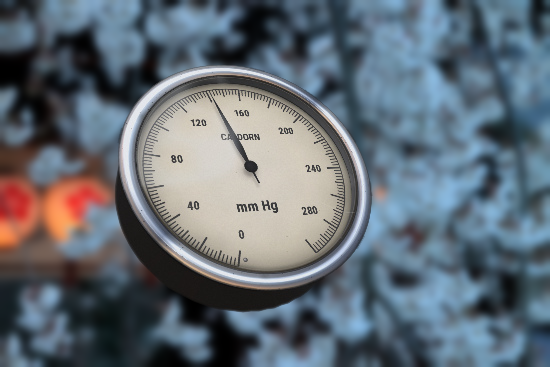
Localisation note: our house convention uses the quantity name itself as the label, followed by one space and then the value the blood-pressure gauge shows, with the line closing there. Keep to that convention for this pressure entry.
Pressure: 140 mmHg
